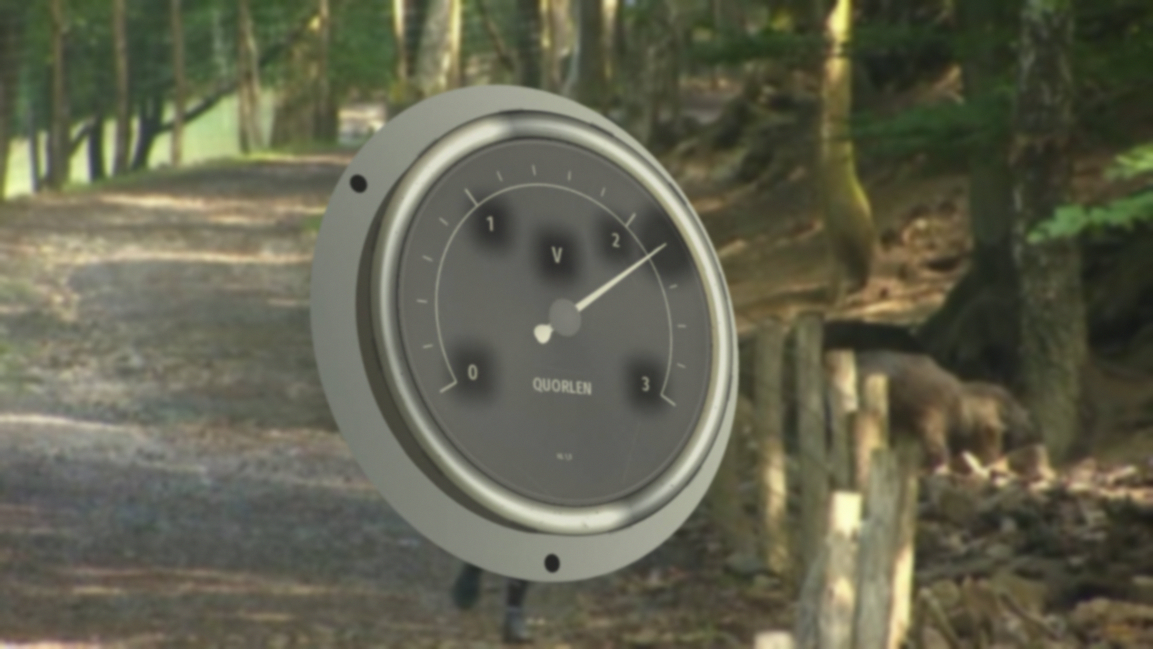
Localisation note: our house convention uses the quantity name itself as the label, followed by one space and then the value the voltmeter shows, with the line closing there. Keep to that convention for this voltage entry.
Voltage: 2.2 V
